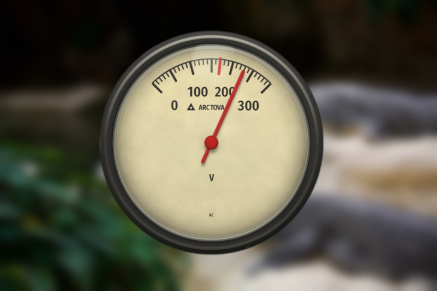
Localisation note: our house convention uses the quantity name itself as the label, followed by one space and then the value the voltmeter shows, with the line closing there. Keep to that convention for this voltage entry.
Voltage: 230 V
